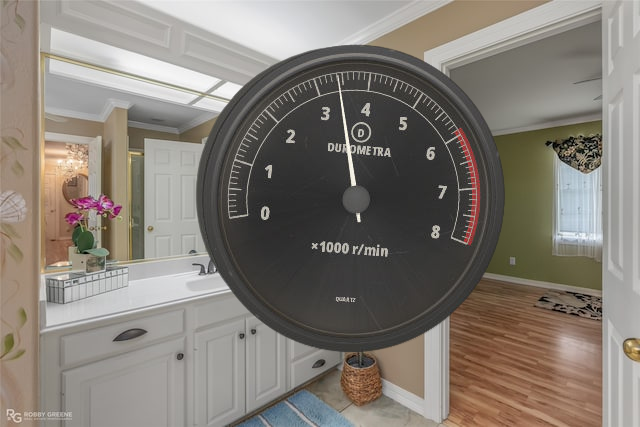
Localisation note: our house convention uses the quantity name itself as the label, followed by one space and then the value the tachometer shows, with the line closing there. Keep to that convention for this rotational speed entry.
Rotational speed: 3400 rpm
